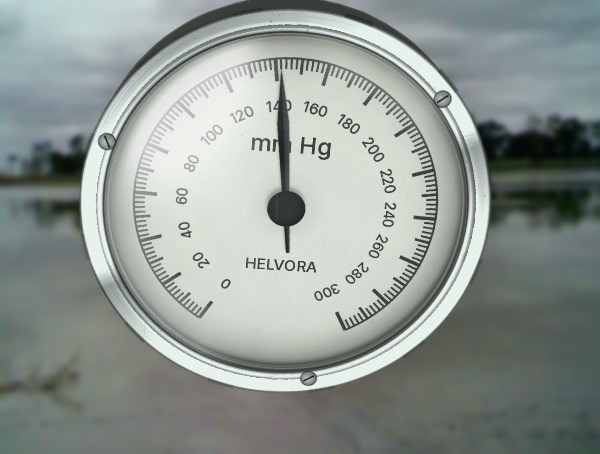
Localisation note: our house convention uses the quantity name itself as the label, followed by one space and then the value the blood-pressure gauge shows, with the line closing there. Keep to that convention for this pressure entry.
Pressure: 142 mmHg
